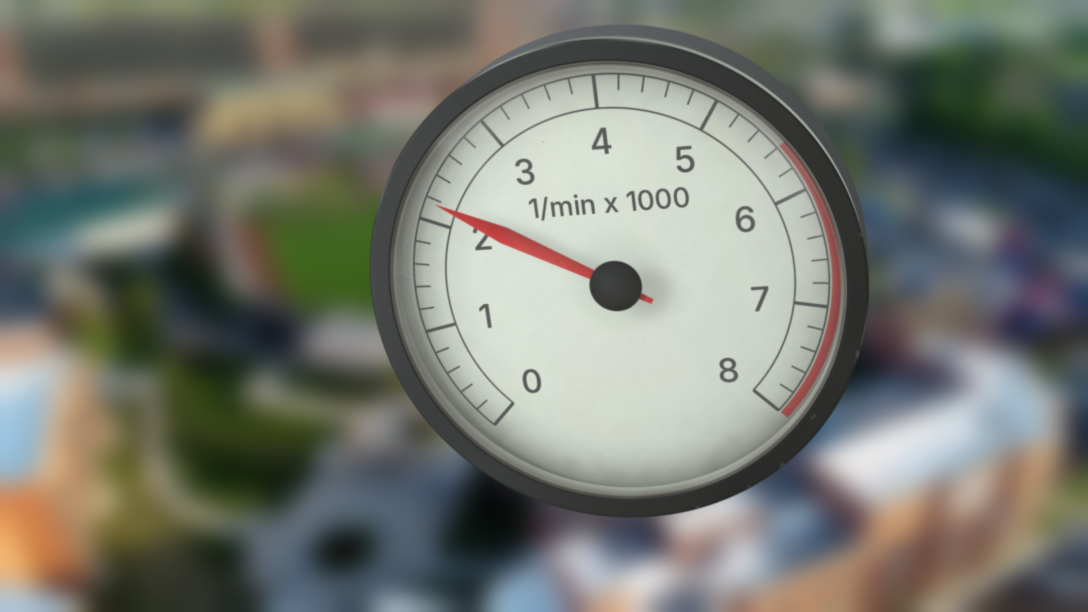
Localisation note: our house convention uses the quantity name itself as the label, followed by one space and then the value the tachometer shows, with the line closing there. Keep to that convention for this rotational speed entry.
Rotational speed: 2200 rpm
